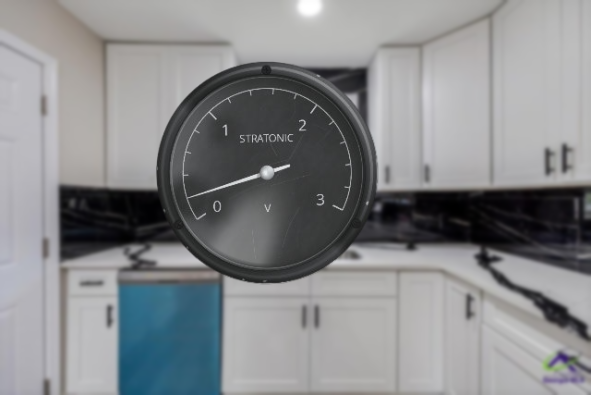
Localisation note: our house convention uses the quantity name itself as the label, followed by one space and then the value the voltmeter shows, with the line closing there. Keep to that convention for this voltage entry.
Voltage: 0.2 V
